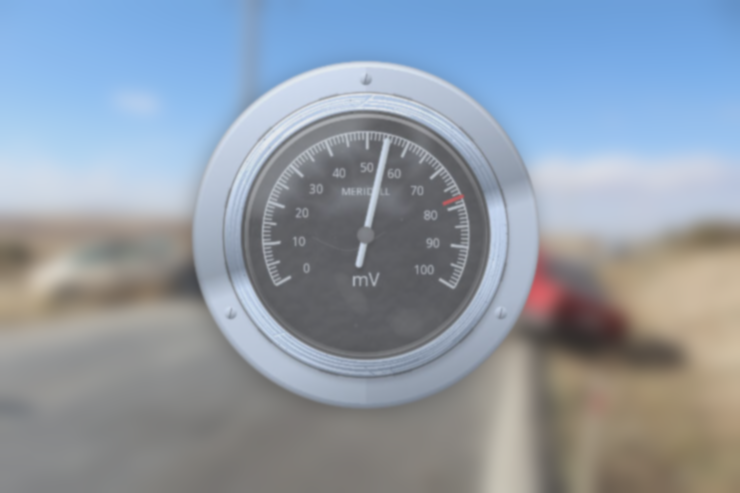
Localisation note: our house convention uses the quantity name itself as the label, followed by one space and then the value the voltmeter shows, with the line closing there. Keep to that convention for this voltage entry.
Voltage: 55 mV
